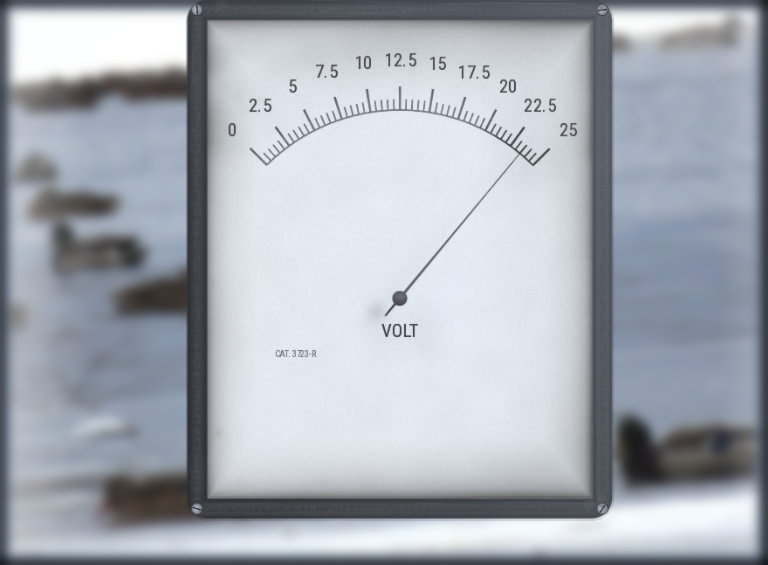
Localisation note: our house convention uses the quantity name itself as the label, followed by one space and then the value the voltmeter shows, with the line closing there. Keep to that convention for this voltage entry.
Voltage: 23.5 V
